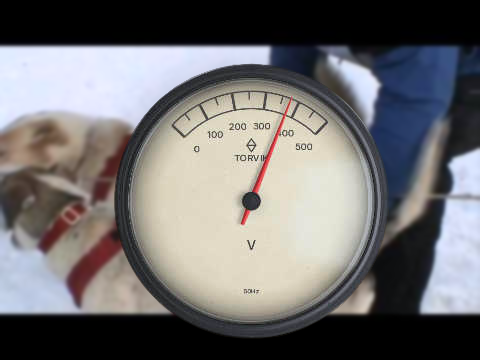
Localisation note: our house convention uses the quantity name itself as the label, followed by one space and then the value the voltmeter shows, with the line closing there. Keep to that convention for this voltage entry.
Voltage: 375 V
